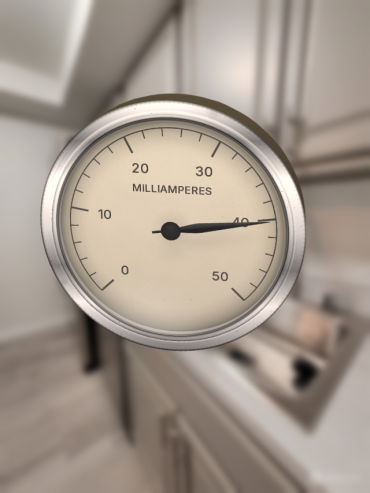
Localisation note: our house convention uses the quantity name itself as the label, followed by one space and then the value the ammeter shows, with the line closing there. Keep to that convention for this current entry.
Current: 40 mA
